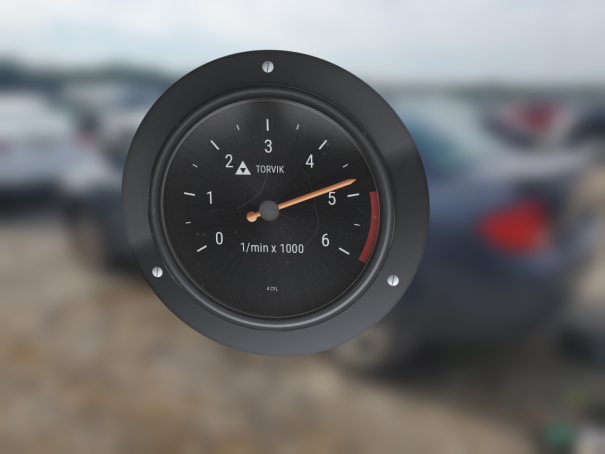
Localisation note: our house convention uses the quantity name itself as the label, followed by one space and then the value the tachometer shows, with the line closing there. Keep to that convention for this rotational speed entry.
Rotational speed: 4750 rpm
